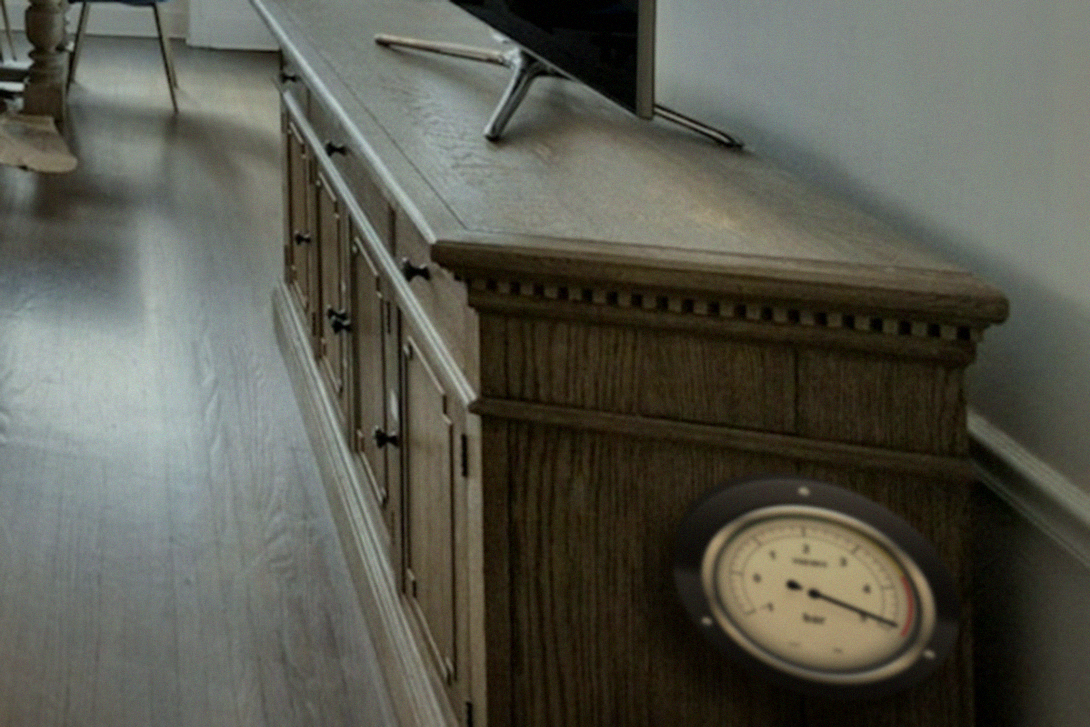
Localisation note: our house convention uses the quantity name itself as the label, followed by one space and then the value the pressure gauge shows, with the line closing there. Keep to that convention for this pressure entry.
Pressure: 4.8 bar
